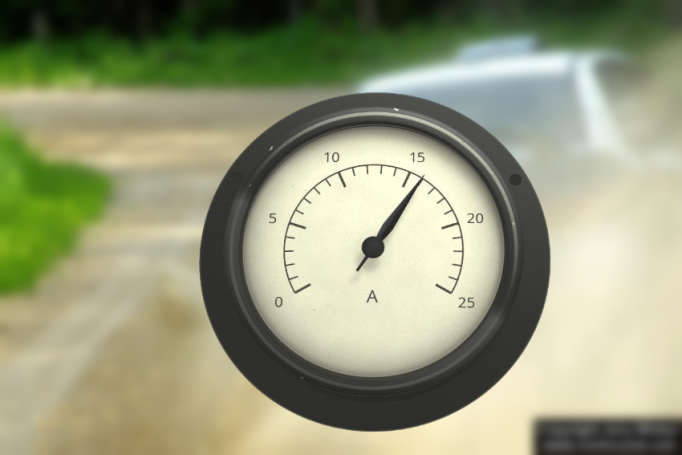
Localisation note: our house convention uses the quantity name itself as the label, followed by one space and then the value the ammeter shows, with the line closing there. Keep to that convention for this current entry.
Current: 16 A
